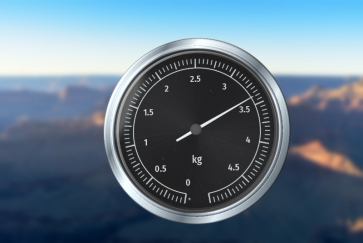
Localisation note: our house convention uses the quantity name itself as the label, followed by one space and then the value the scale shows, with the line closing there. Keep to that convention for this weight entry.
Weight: 3.4 kg
